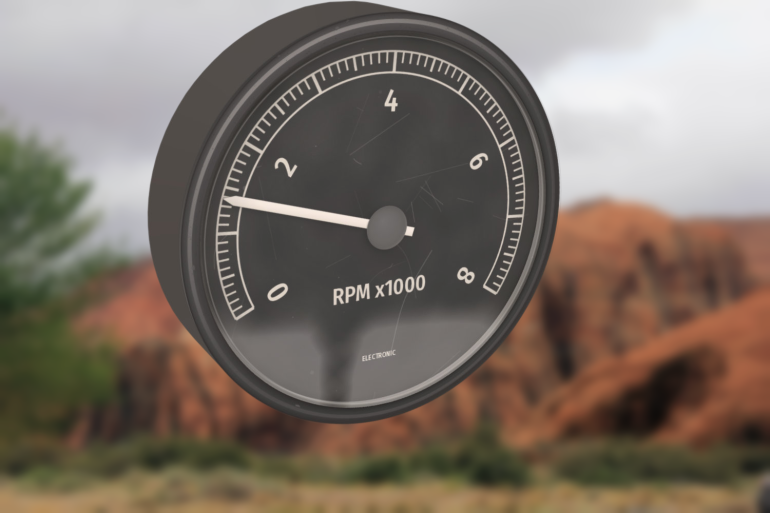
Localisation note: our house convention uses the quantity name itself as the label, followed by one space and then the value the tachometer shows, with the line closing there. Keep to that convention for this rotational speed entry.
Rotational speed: 1400 rpm
